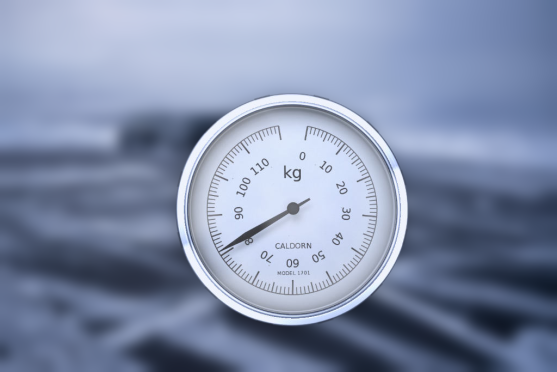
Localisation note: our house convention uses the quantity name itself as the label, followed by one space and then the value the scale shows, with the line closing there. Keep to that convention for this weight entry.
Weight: 81 kg
